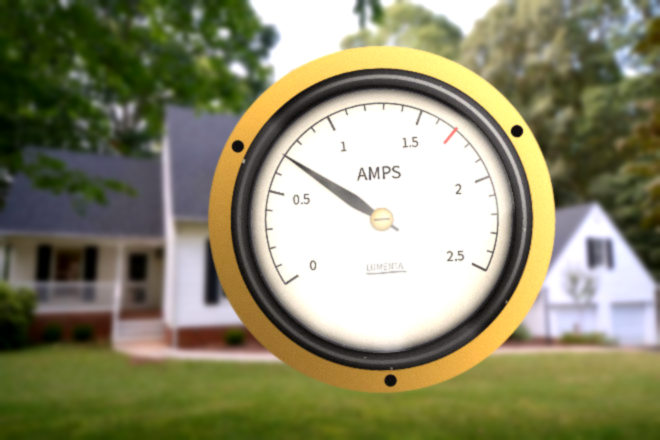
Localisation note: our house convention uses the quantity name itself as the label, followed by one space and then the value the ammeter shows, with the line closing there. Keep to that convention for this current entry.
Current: 0.7 A
